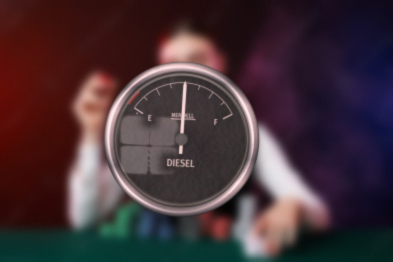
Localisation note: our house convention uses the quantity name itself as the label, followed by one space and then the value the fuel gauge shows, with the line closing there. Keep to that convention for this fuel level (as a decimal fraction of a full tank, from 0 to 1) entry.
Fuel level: 0.5
